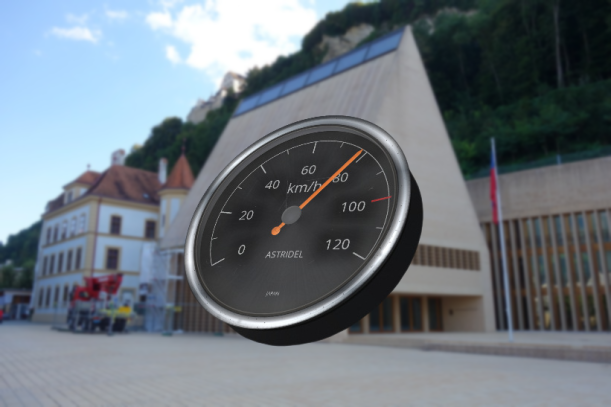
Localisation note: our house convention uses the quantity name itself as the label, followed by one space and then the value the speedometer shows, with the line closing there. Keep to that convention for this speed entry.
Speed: 80 km/h
